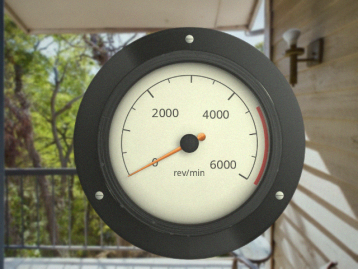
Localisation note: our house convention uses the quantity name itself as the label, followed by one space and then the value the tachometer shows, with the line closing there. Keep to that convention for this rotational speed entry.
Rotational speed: 0 rpm
